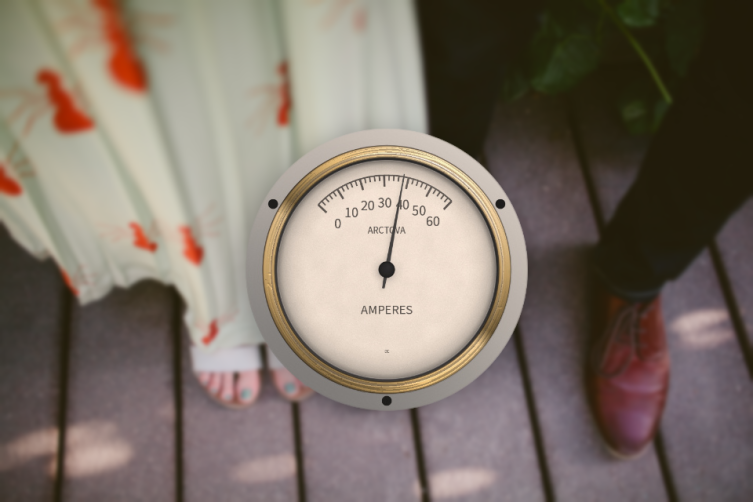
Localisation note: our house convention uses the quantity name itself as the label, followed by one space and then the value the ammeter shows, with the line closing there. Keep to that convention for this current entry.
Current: 38 A
